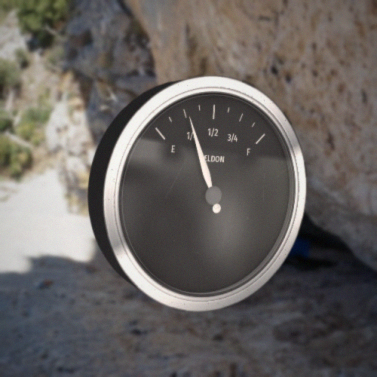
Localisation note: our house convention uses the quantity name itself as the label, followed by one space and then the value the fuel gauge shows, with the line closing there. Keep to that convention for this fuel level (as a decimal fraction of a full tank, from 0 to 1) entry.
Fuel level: 0.25
